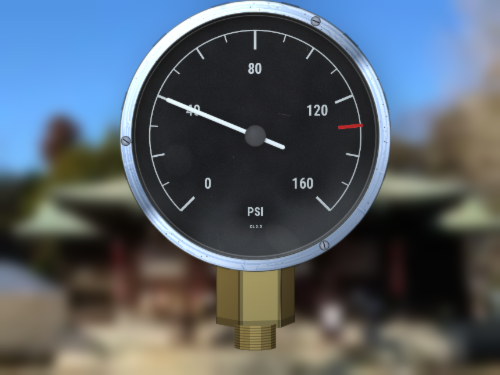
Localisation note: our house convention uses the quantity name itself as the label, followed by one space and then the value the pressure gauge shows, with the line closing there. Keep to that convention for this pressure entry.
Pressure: 40 psi
